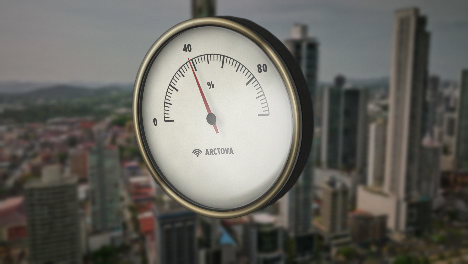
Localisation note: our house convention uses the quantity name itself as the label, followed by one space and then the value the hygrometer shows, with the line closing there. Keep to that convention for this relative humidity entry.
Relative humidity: 40 %
